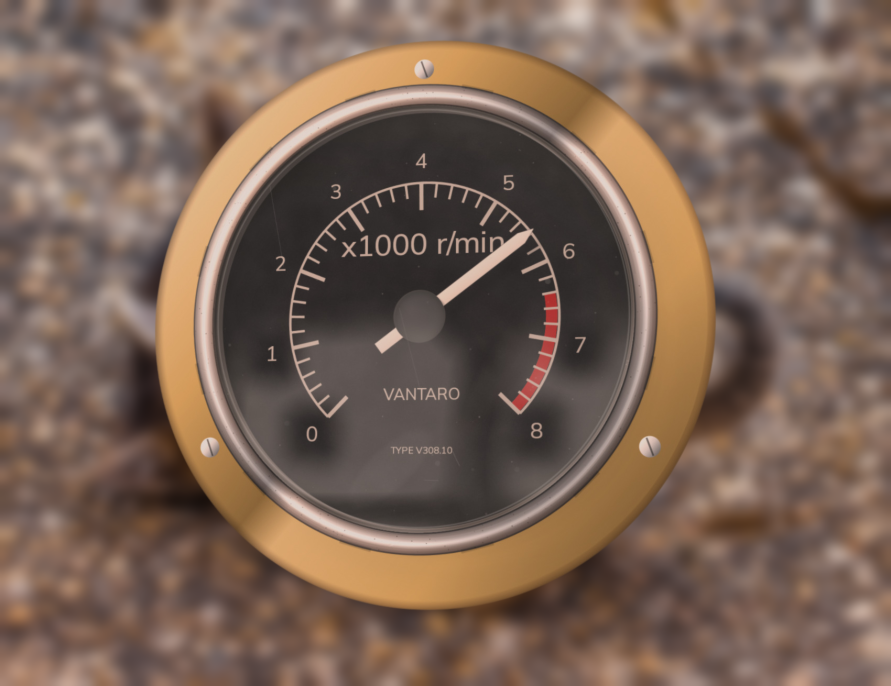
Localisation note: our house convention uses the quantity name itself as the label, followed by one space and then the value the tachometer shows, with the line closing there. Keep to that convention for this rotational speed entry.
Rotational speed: 5600 rpm
